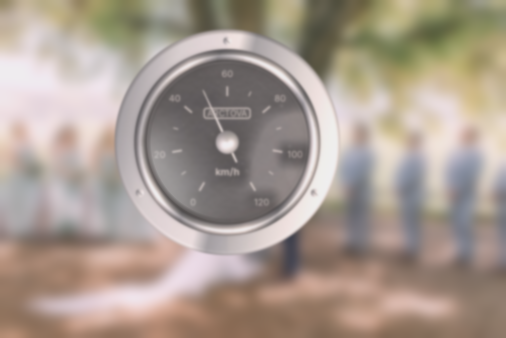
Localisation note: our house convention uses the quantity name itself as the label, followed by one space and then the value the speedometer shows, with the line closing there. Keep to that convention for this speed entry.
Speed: 50 km/h
